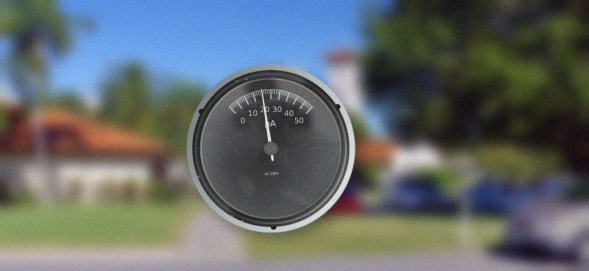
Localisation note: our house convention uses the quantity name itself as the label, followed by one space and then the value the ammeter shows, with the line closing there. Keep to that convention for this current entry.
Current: 20 µA
